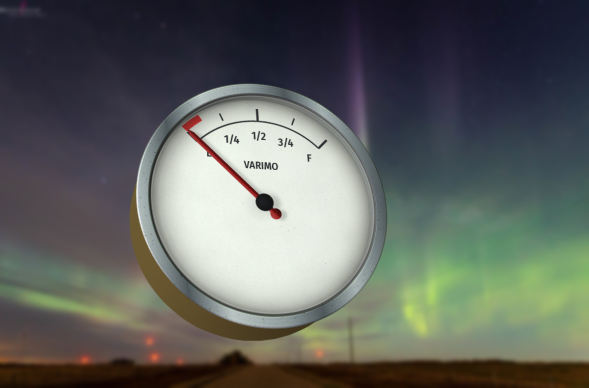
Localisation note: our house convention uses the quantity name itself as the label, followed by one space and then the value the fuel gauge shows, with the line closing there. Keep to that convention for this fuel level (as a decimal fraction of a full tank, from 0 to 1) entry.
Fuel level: 0
